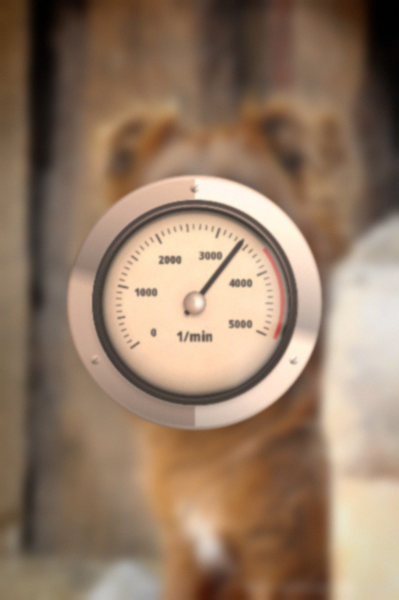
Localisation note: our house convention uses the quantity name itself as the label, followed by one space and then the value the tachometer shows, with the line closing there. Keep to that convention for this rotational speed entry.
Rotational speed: 3400 rpm
